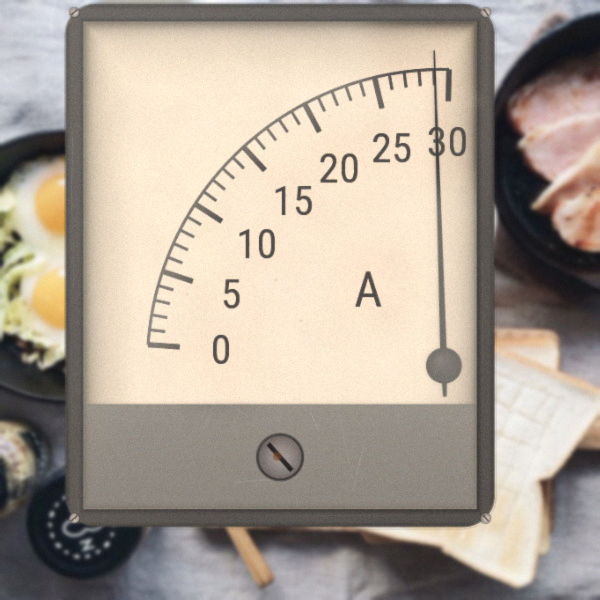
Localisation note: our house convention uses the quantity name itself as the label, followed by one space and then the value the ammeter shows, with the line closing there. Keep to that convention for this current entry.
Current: 29 A
